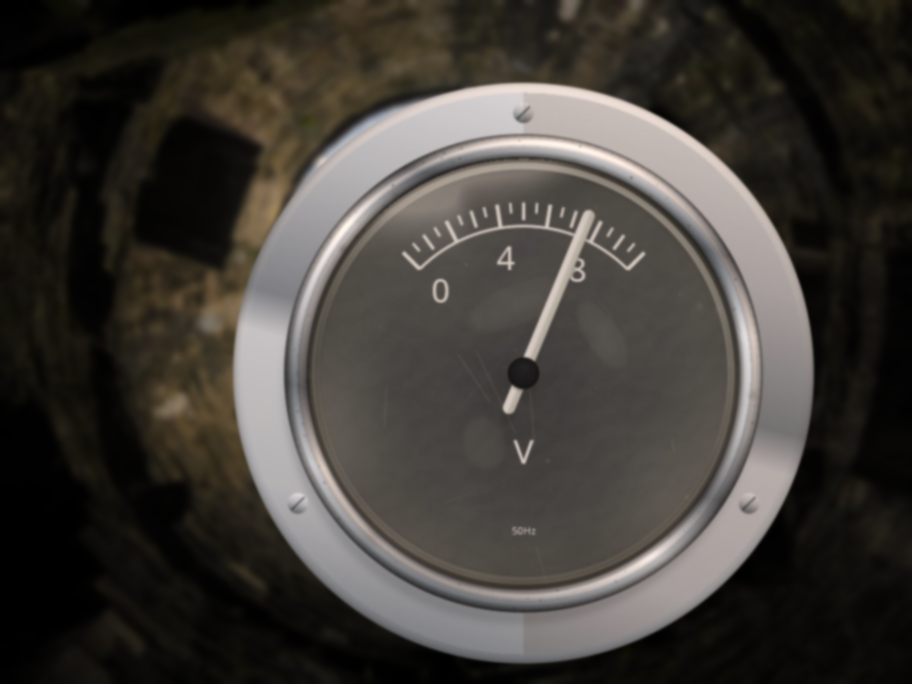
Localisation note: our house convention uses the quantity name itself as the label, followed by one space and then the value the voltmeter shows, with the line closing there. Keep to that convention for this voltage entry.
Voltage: 7.5 V
